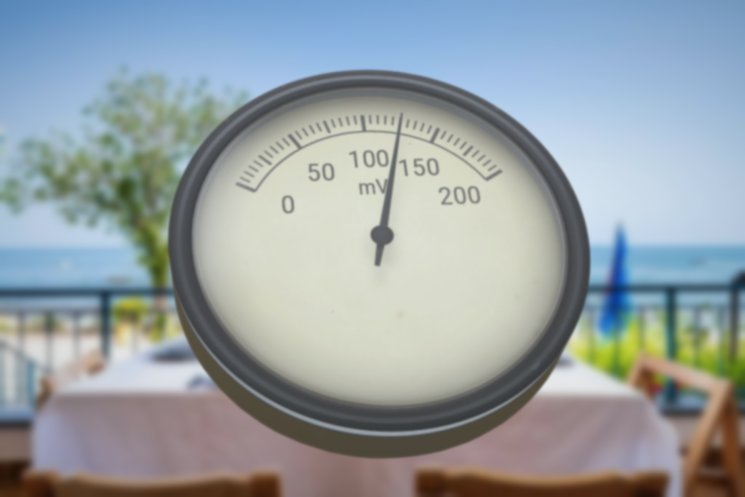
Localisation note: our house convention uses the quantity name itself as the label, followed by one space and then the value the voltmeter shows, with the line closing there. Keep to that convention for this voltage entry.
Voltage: 125 mV
